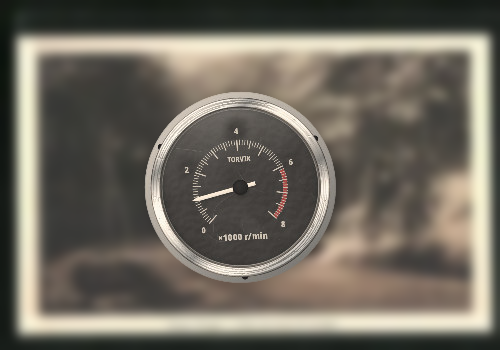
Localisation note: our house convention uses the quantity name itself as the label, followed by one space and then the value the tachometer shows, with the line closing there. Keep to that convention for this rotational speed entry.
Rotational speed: 1000 rpm
